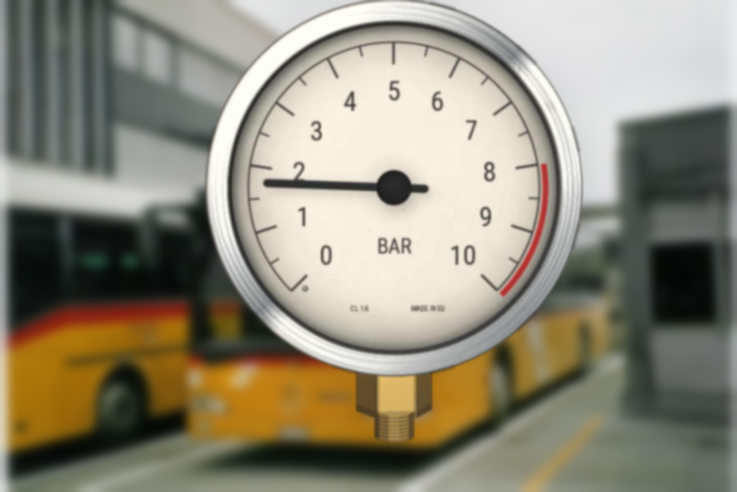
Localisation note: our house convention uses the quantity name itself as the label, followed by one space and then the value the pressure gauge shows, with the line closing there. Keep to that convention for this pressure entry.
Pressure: 1.75 bar
